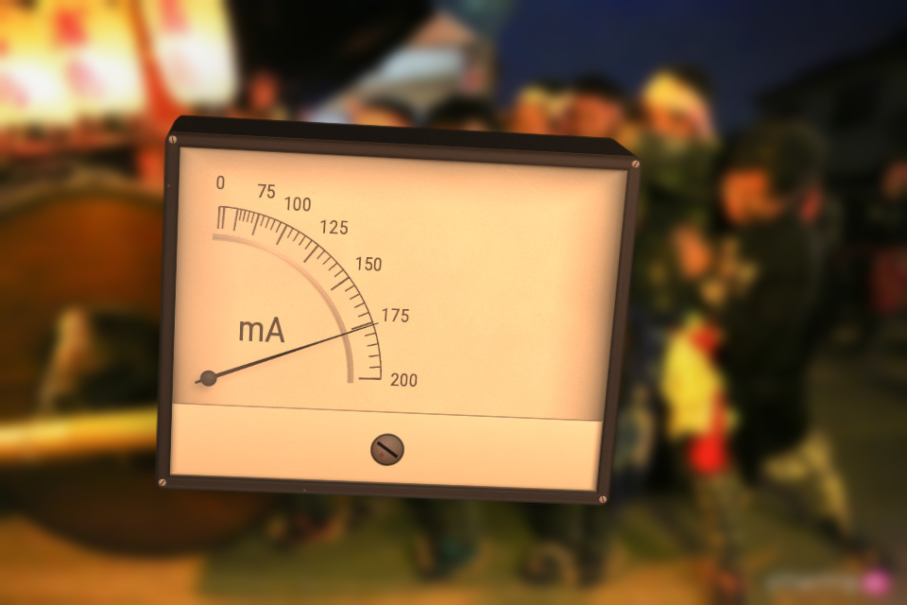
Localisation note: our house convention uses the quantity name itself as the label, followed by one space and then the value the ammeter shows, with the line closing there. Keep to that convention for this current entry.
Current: 175 mA
